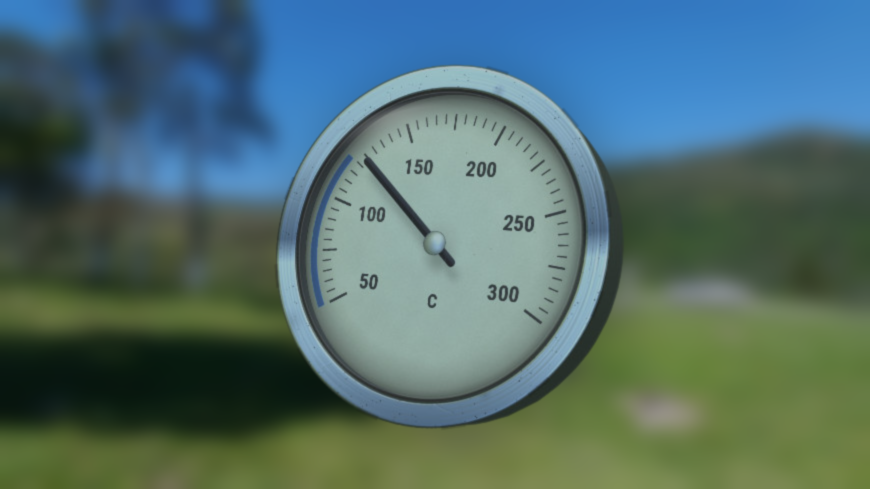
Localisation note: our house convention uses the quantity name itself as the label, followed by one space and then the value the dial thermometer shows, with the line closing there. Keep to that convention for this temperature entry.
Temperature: 125 °C
